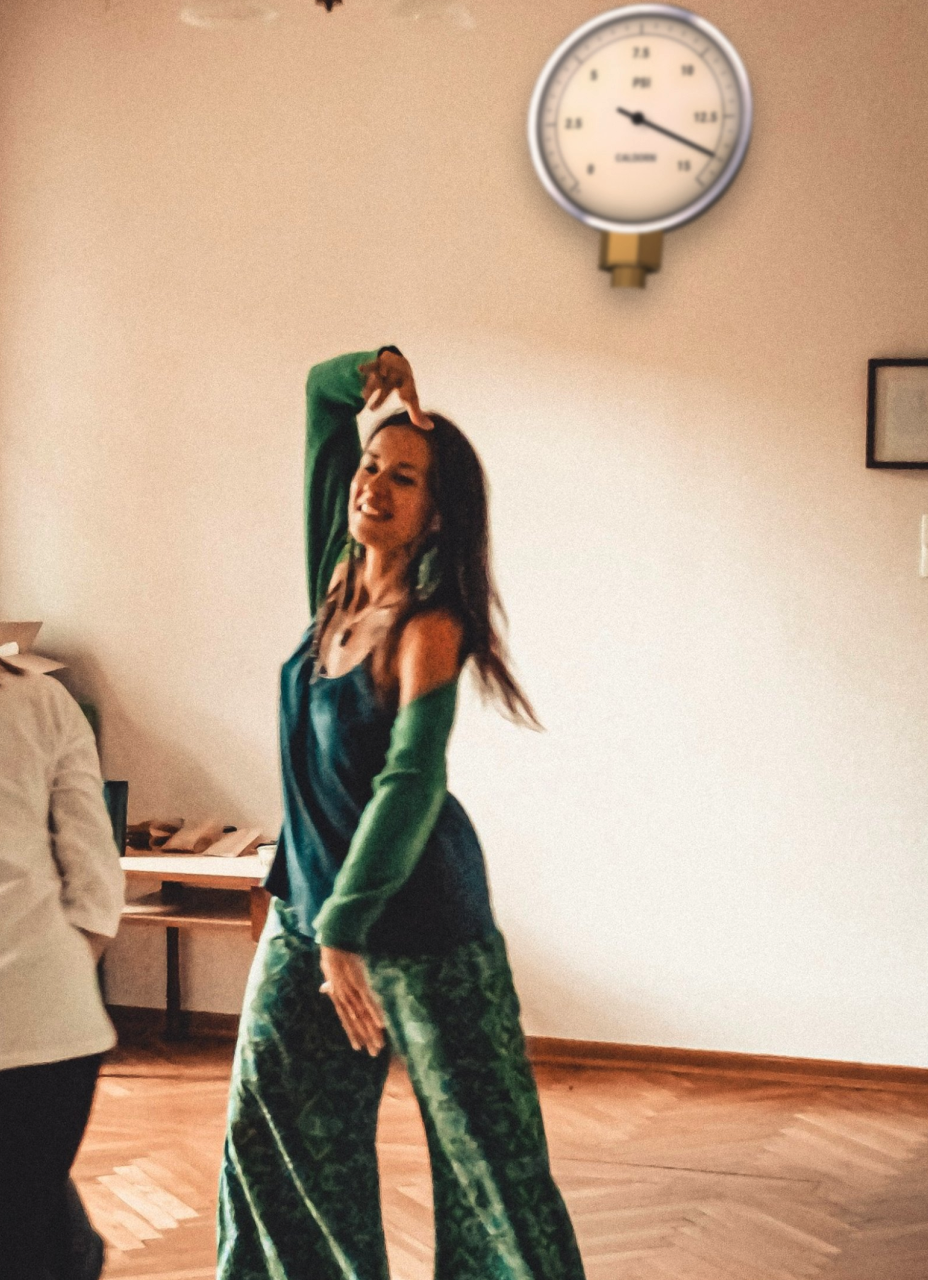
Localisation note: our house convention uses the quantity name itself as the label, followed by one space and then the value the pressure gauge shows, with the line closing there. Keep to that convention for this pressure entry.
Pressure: 14 psi
